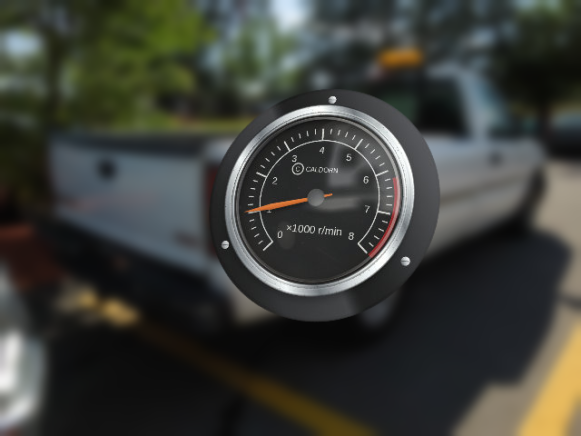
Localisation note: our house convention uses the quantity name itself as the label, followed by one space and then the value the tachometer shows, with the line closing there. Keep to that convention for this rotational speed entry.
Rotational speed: 1000 rpm
